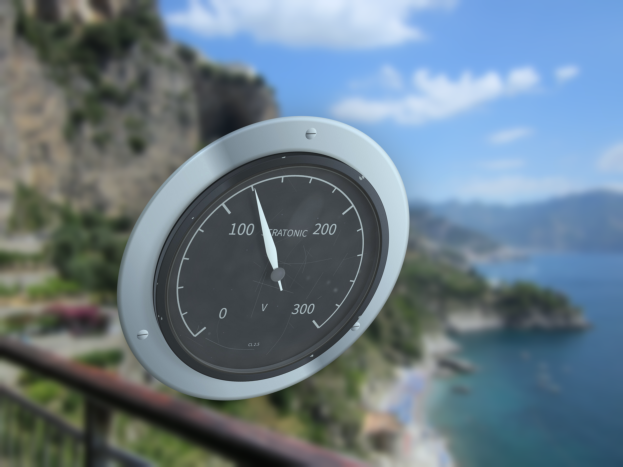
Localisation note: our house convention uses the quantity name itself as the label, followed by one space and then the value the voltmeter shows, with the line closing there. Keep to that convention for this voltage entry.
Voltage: 120 V
